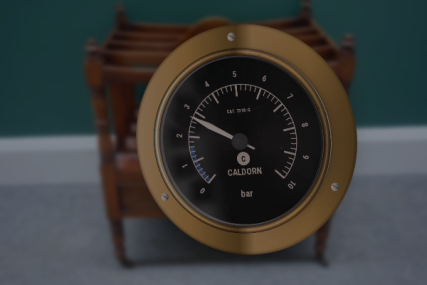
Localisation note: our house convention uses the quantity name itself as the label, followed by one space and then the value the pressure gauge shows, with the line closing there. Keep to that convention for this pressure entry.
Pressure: 2.8 bar
